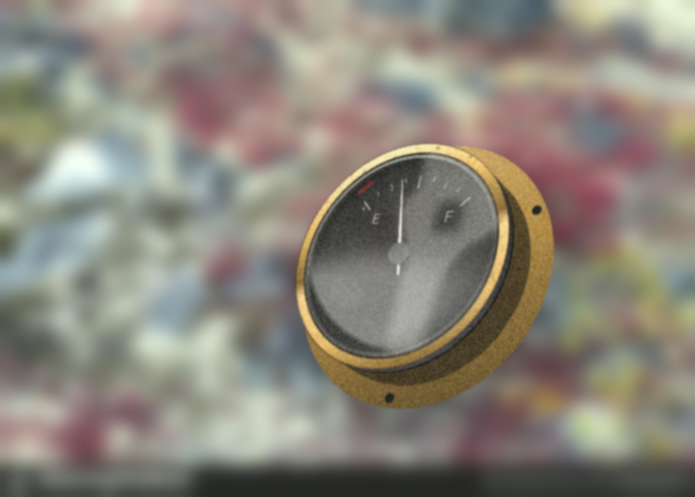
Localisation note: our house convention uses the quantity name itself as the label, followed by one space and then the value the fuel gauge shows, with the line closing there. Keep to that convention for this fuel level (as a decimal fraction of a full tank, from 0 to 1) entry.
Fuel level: 0.375
